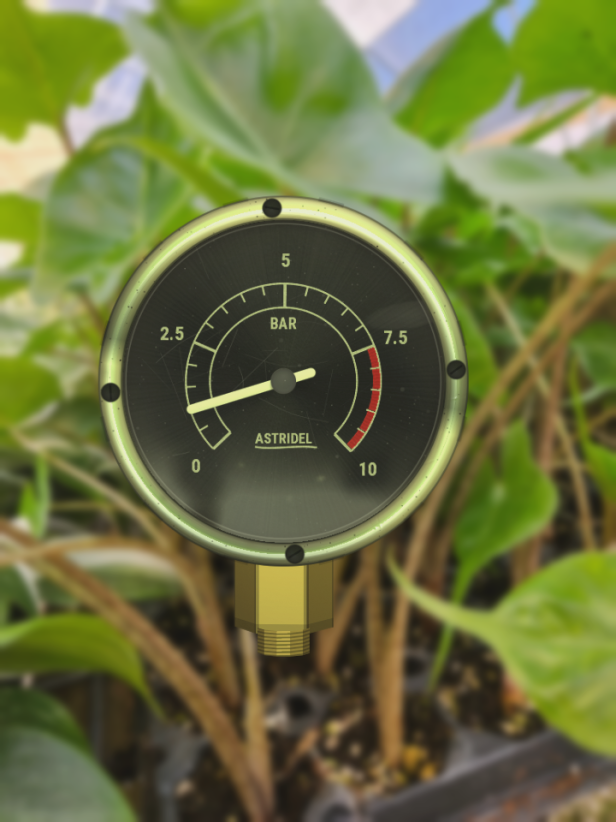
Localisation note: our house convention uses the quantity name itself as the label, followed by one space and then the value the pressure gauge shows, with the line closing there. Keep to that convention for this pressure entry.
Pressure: 1 bar
